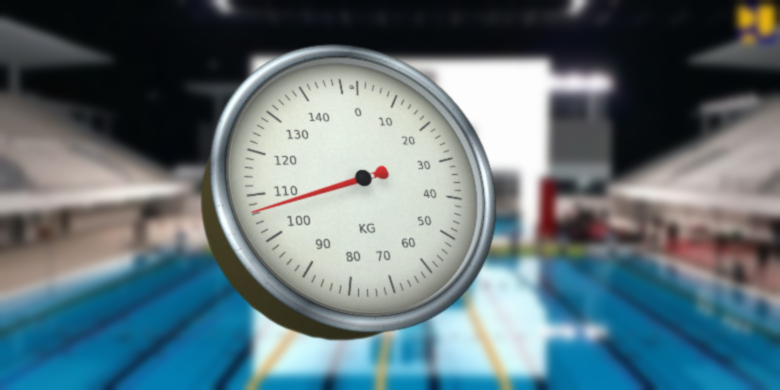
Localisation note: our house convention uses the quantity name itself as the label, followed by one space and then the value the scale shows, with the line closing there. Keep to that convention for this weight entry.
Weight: 106 kg
